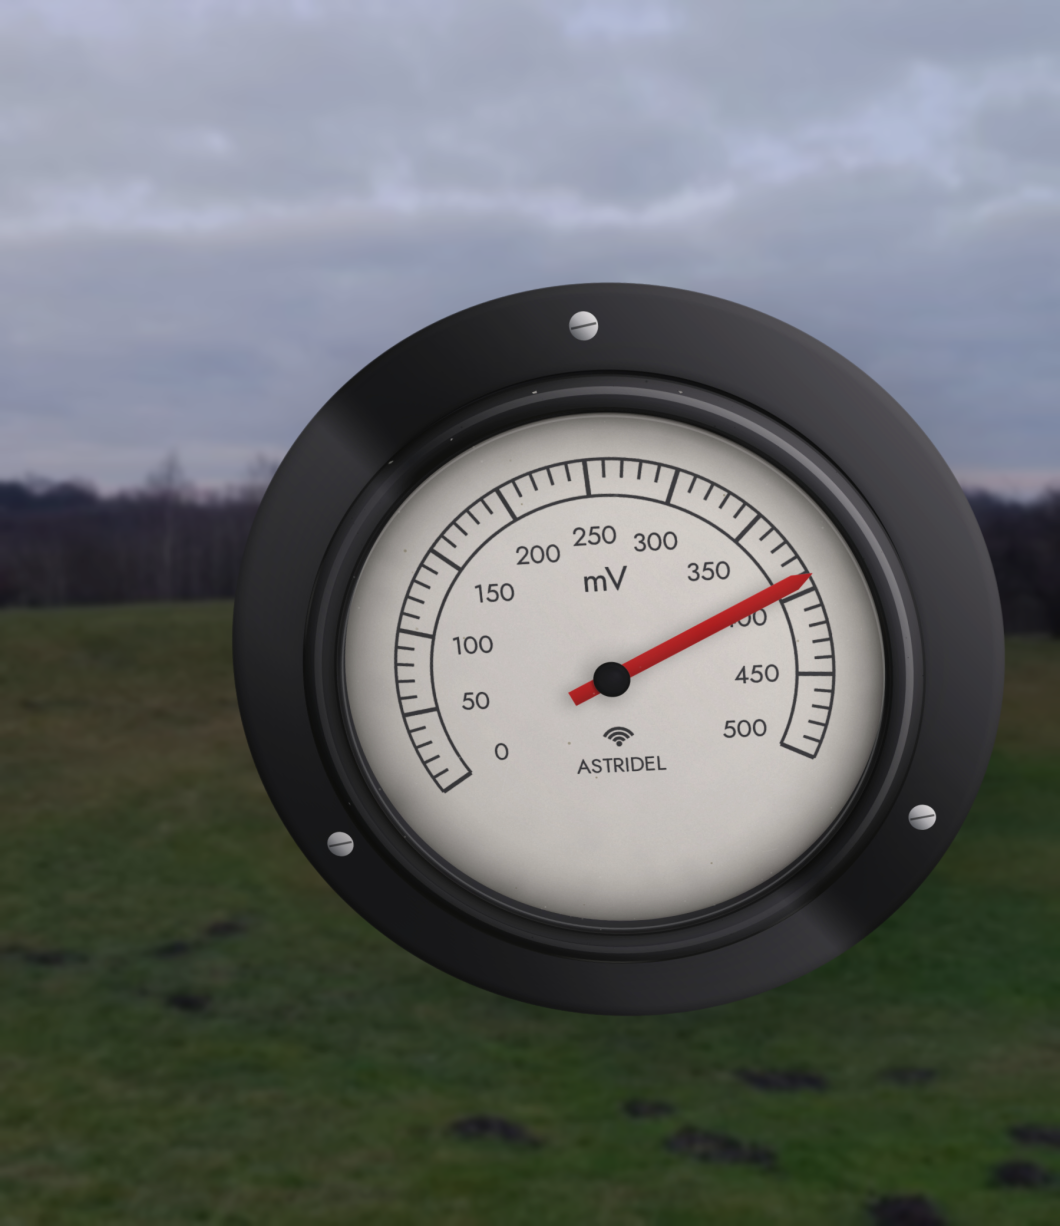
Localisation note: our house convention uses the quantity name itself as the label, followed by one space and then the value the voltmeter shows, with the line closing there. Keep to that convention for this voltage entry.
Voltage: 390 mV
